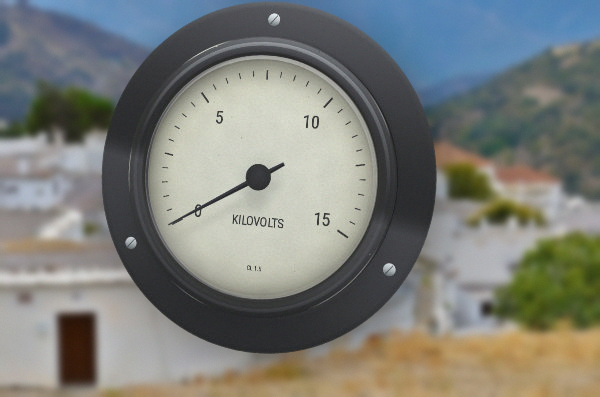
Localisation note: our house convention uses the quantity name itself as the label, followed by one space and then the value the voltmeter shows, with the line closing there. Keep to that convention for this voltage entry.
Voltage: 0 kV
